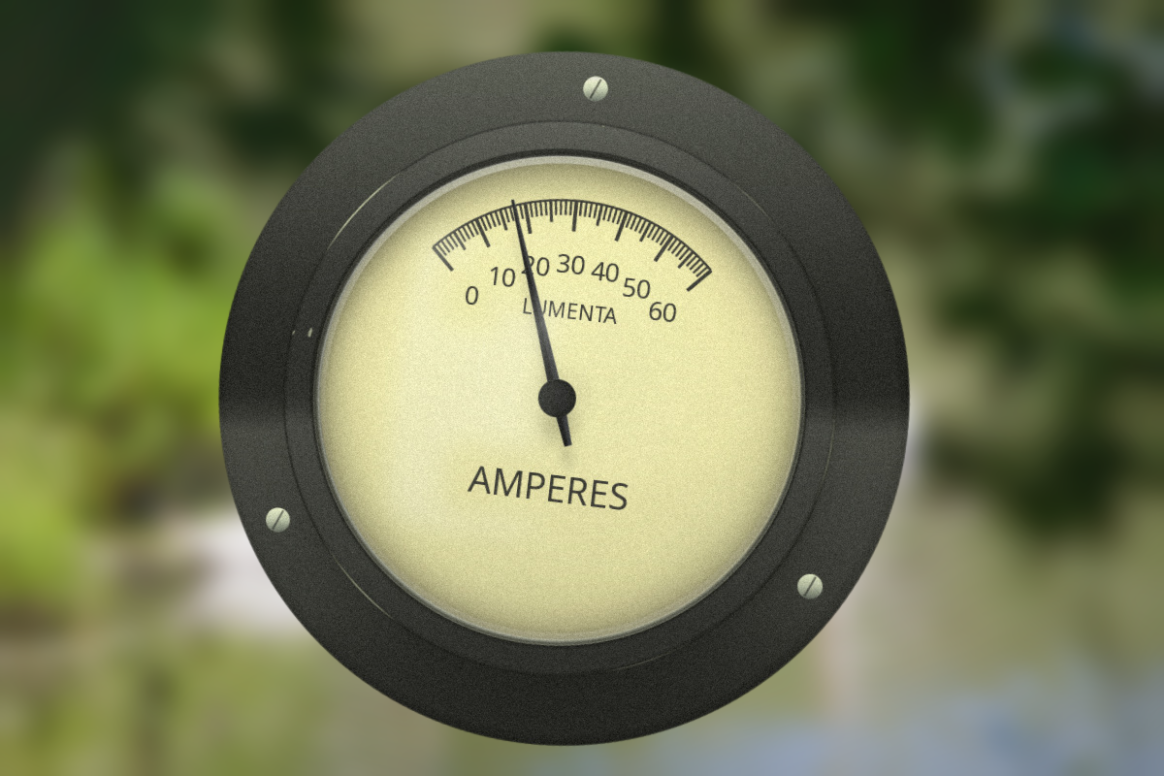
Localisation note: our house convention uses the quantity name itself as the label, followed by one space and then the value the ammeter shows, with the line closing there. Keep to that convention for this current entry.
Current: 18 A
